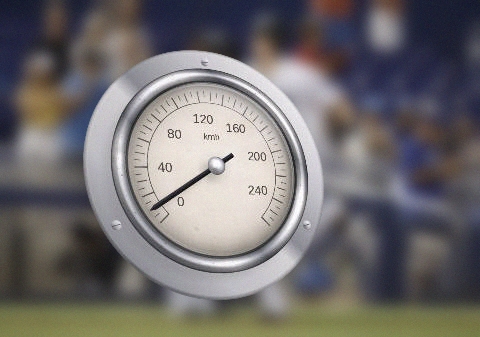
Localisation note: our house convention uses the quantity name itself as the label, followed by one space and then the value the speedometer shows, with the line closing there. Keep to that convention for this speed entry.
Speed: 10 km/h
